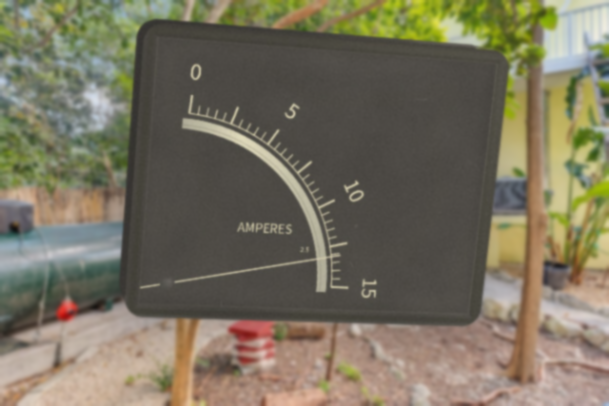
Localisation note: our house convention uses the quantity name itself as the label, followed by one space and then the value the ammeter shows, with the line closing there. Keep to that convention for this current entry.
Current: 13 A
